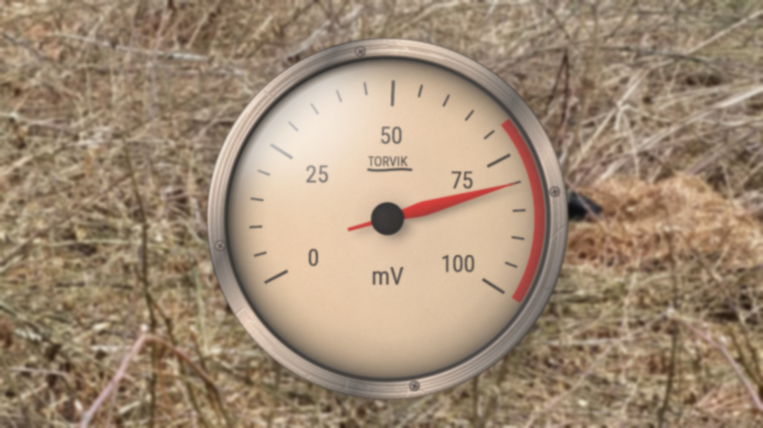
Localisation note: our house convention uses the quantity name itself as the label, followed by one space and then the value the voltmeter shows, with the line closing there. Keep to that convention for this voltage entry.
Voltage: 80 mV
